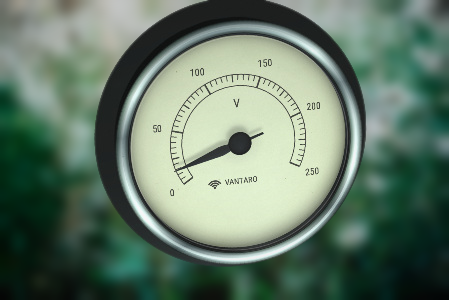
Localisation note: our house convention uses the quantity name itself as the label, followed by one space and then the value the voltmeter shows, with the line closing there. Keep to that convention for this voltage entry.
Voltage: 15 V
